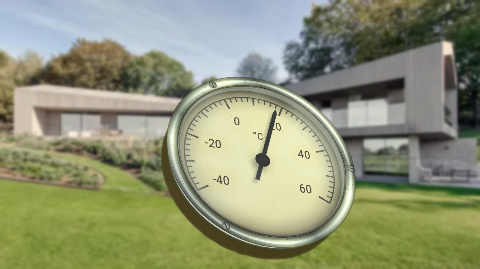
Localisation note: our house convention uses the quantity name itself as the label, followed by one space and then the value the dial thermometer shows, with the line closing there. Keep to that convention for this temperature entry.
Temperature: 18 °C
